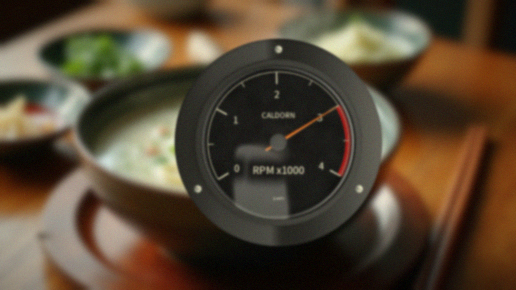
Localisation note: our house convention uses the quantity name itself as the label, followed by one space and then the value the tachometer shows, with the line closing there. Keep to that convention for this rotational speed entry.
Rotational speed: 3000 rpm
